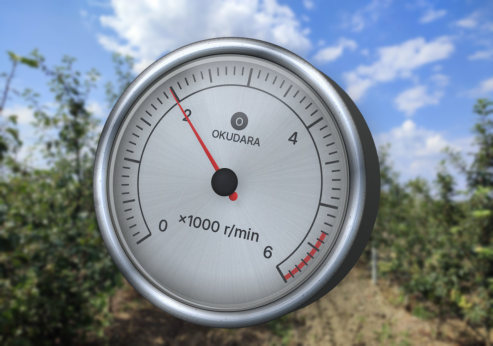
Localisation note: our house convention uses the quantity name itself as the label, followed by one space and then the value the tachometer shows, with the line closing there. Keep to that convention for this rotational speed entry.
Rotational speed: 2000 rpm
